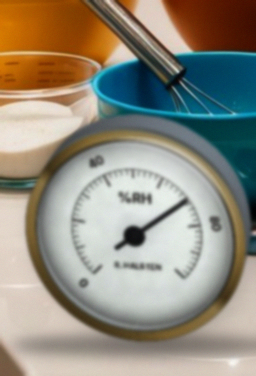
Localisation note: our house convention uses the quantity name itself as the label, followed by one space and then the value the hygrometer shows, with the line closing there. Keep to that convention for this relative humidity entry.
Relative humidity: 70 %
